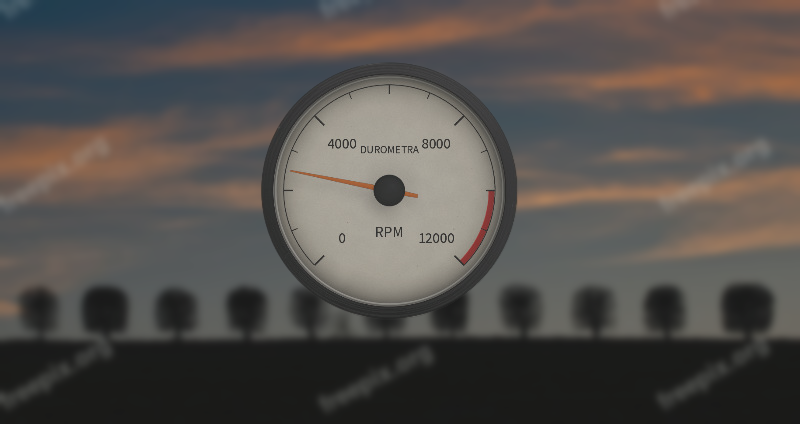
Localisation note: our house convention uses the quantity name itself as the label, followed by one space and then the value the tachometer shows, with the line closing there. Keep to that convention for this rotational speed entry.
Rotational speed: 2500 rpm
